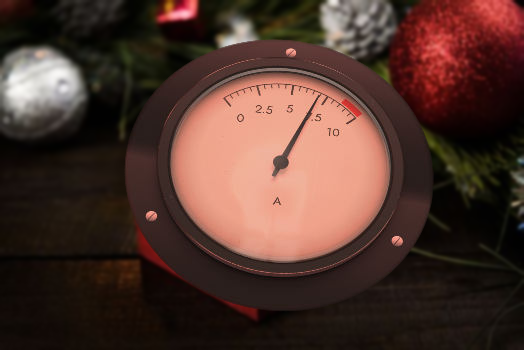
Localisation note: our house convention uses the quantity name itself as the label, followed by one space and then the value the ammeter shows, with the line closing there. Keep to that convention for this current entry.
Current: 7 A
